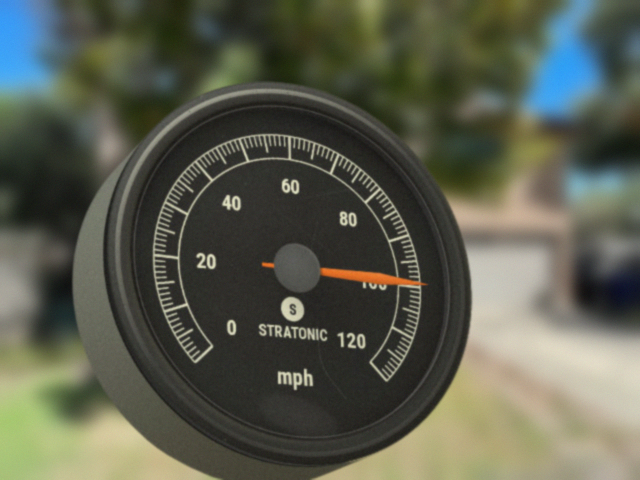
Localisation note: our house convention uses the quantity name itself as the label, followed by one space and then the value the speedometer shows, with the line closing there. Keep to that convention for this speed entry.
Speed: 100 mph
